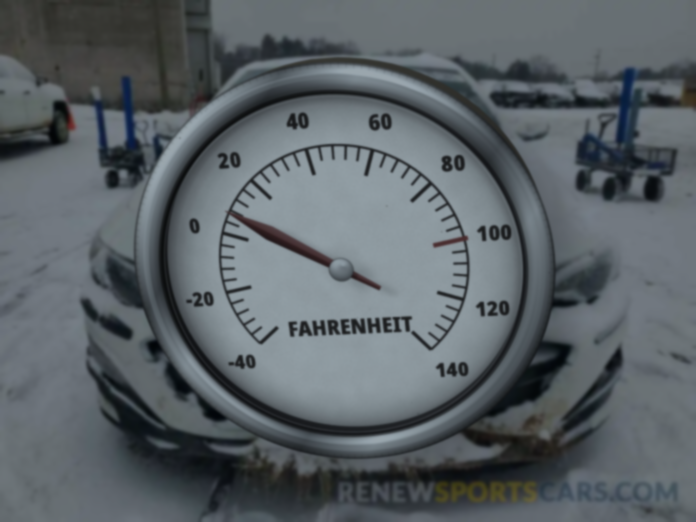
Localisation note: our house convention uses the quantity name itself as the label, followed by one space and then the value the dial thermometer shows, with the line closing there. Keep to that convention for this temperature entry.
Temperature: 8 °F
